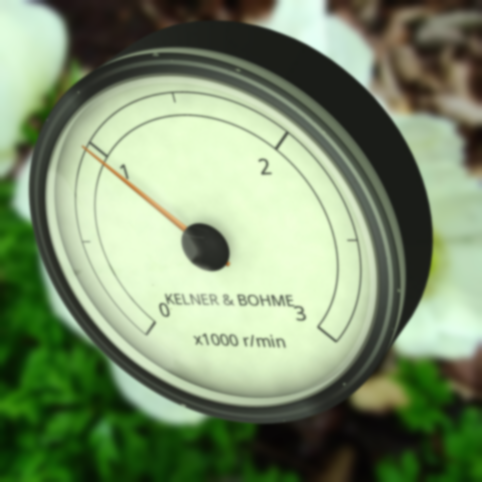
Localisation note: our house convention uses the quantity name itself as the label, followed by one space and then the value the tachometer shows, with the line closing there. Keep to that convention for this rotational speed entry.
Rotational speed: 1000 rpm
